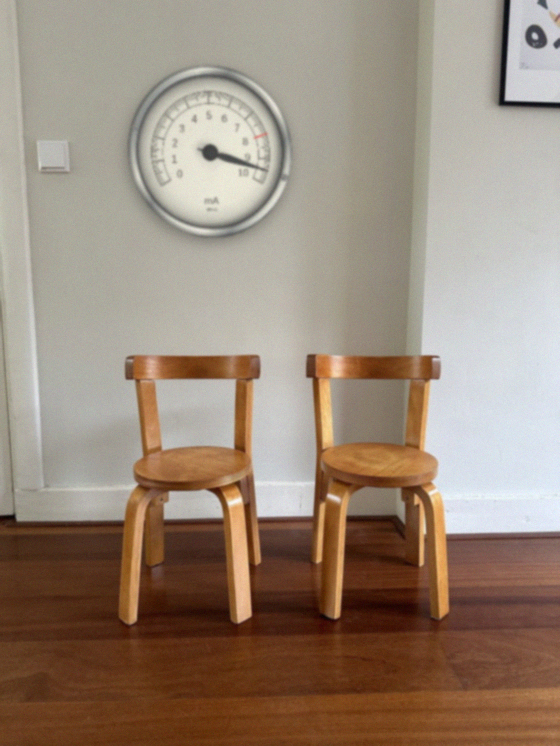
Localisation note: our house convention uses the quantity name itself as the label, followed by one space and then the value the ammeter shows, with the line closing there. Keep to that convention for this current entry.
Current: 9.5 mA
